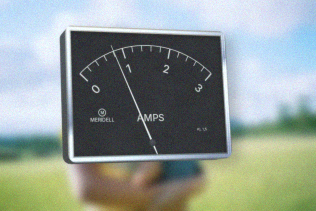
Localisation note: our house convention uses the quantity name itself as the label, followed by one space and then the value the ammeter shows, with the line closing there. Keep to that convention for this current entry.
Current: 0.8 A
